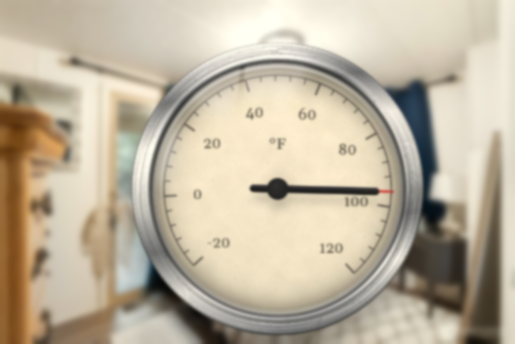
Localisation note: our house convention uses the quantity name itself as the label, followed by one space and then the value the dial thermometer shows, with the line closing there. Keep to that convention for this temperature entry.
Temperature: 96 °F
